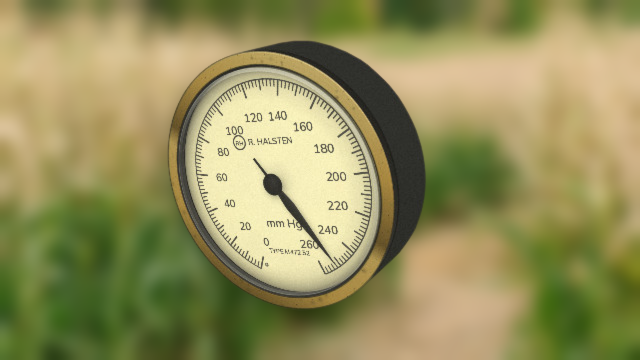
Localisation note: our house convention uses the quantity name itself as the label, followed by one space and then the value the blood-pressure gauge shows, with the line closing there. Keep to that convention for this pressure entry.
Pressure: 250 mmHg
